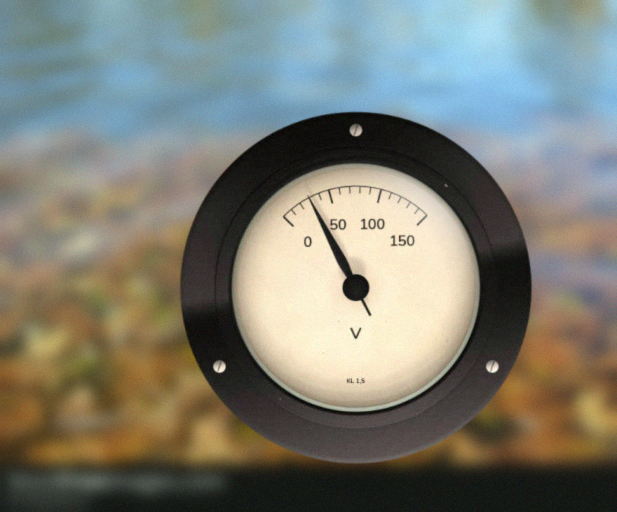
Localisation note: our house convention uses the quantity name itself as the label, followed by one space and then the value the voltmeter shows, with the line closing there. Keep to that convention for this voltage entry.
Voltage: 30 V
